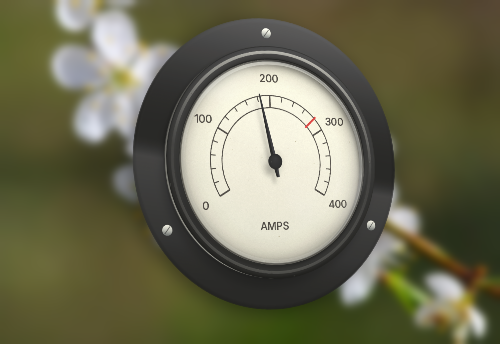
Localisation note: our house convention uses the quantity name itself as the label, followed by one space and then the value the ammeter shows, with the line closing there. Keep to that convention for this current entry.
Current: 180 A
